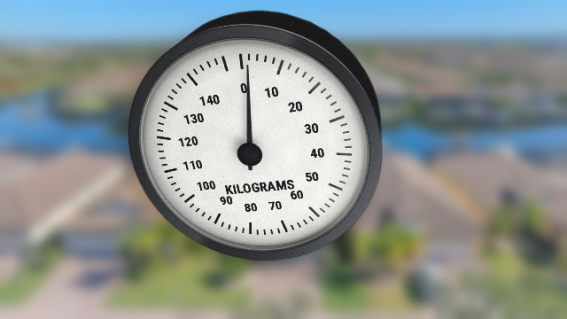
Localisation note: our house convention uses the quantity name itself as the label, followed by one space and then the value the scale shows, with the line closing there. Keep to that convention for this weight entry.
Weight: 2 kg
